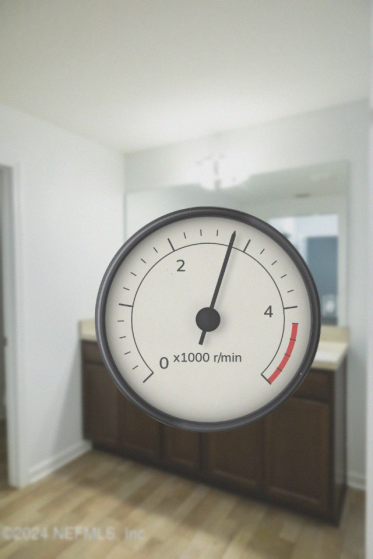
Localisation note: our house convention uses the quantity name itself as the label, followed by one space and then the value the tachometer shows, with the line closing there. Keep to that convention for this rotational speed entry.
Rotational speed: 2800 rpm
